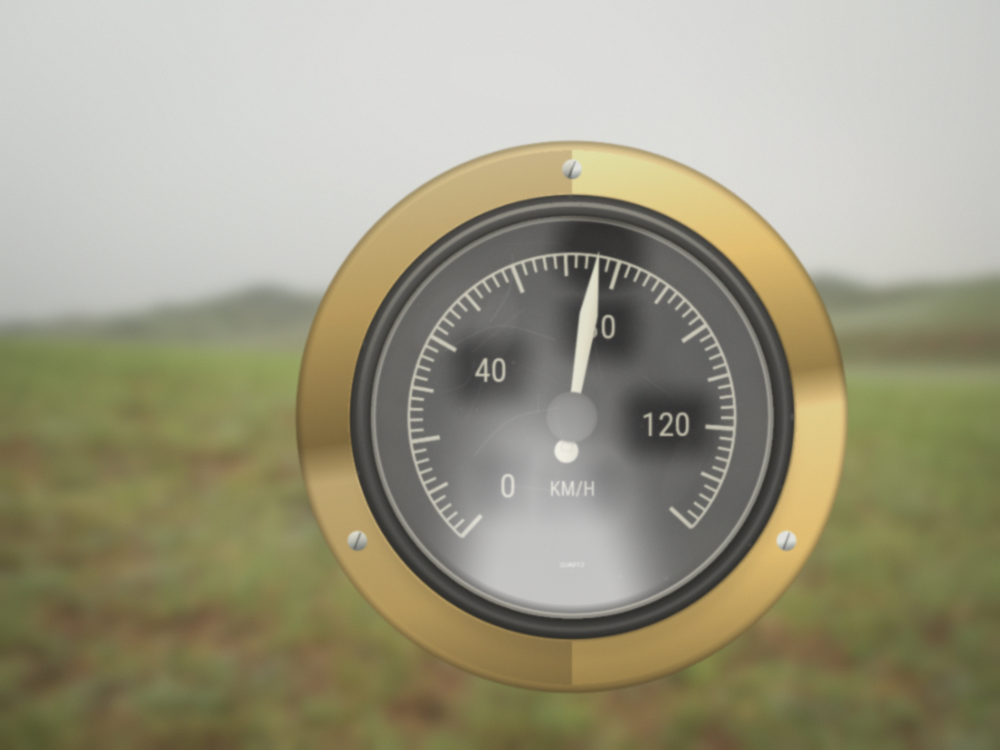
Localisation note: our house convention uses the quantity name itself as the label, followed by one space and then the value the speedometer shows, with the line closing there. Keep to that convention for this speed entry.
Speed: 76 km/h
